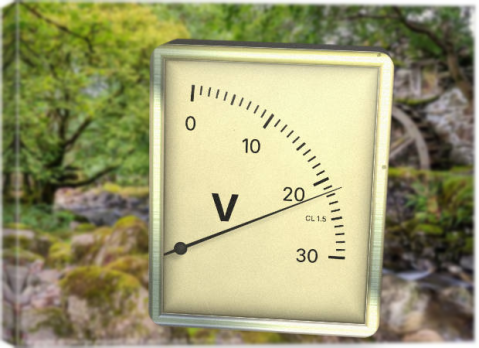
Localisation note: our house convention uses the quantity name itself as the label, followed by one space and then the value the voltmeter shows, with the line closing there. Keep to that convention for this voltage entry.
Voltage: 21.5 V
